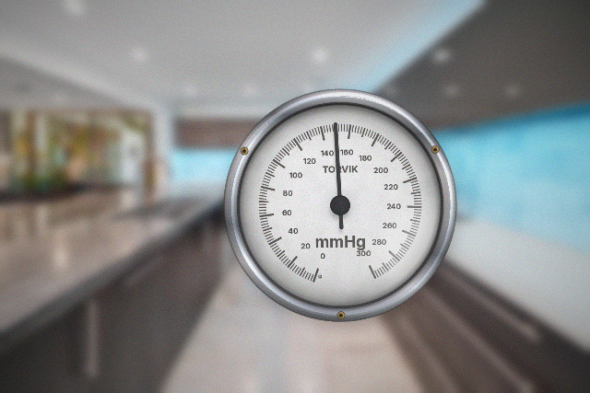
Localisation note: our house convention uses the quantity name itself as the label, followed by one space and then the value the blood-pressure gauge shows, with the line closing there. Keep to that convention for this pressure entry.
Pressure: 150 mmHg
